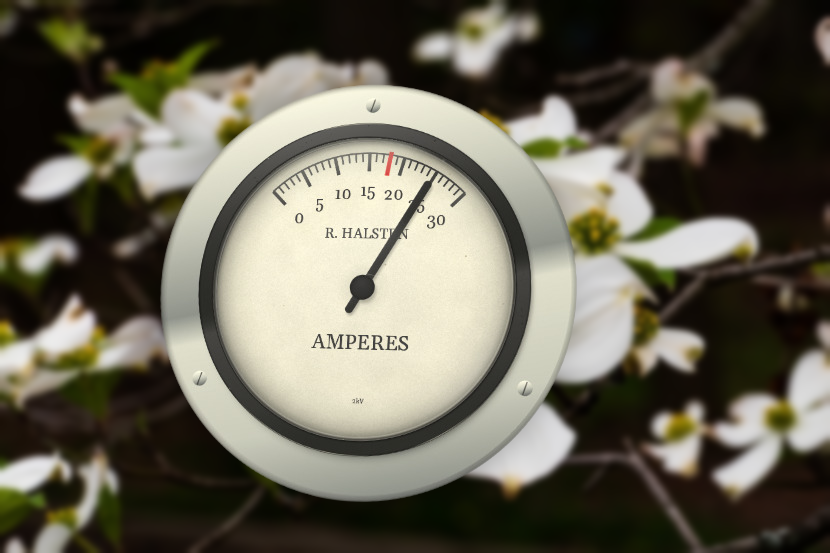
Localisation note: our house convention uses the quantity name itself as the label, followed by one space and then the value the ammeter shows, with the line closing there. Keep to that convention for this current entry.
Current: 25 A
